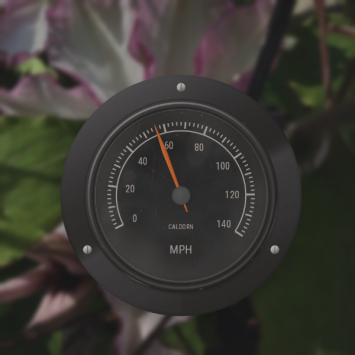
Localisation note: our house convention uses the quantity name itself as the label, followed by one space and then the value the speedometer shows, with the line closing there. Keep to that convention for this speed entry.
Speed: 56 mph
